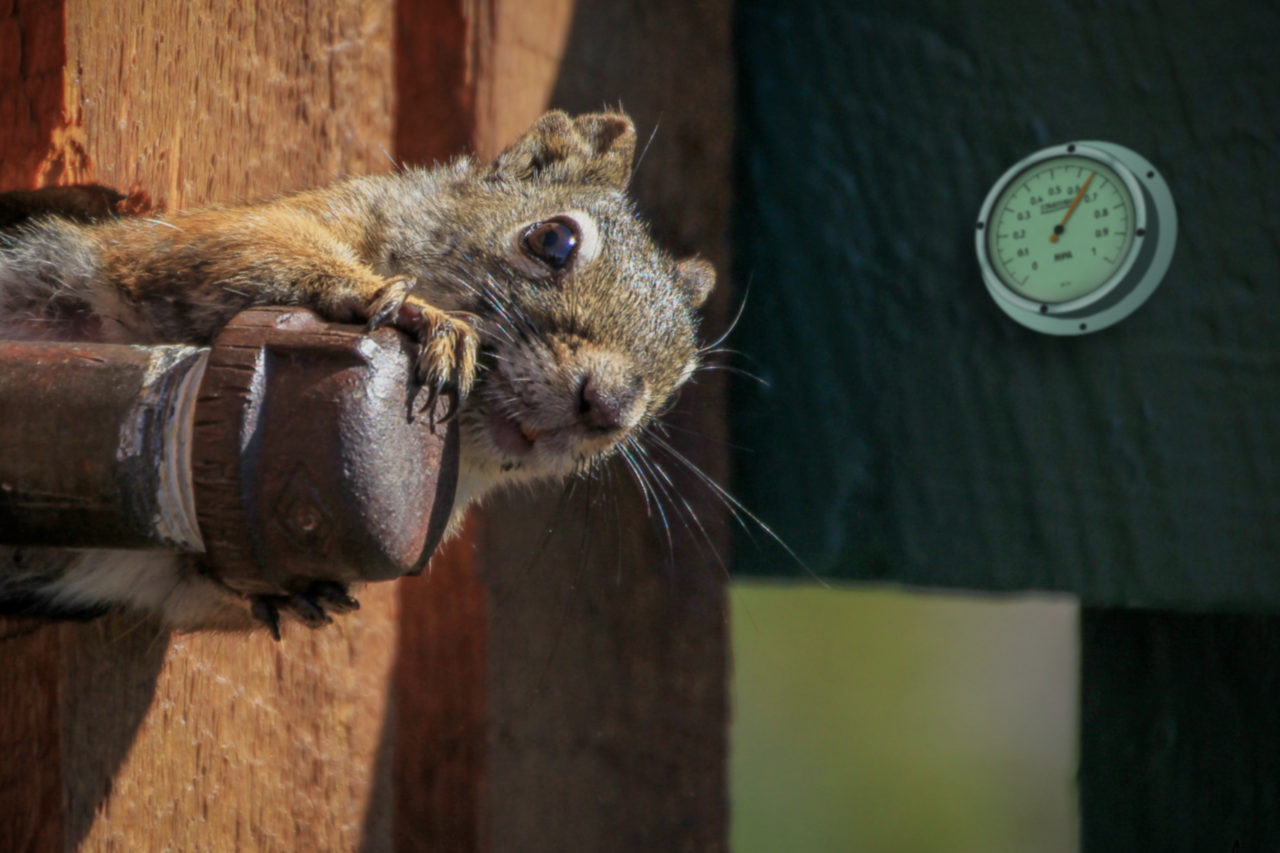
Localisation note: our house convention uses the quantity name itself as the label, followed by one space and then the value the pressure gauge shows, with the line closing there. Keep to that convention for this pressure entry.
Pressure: 0.65 MPa
